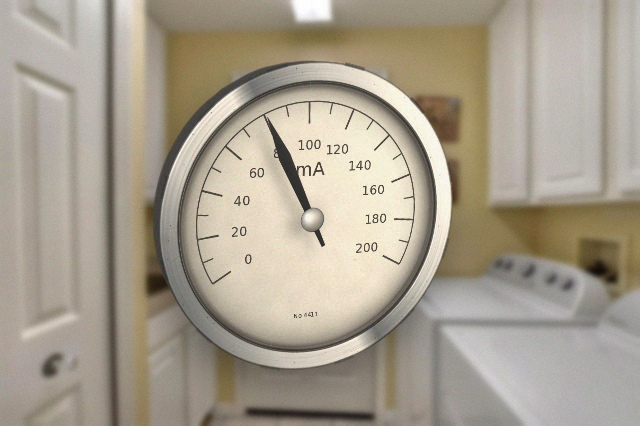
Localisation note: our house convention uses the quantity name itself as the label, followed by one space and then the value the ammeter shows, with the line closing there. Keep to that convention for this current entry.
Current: 80 mA
